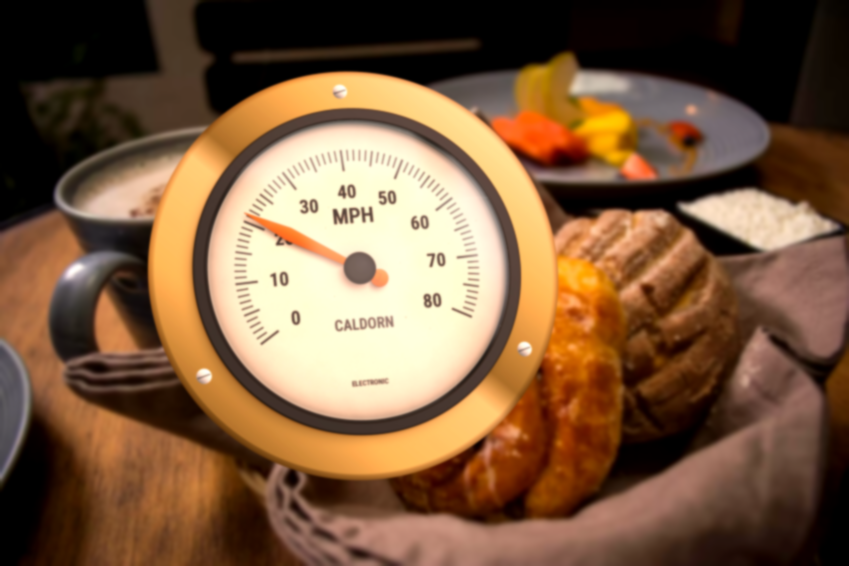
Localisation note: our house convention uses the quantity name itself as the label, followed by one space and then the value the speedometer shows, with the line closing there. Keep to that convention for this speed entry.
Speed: 21 mph
